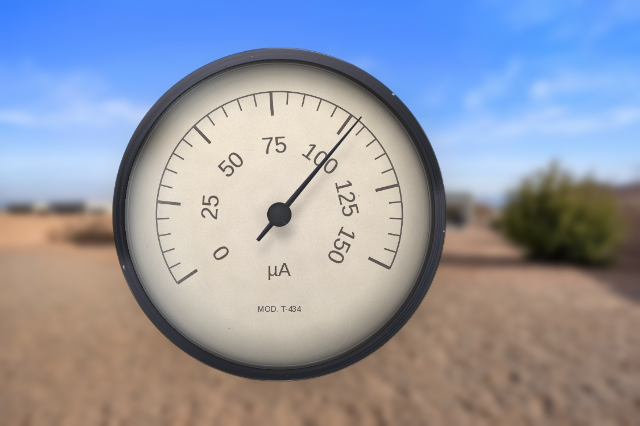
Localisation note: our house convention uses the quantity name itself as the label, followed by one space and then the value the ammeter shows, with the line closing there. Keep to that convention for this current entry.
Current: 102.5 µA
